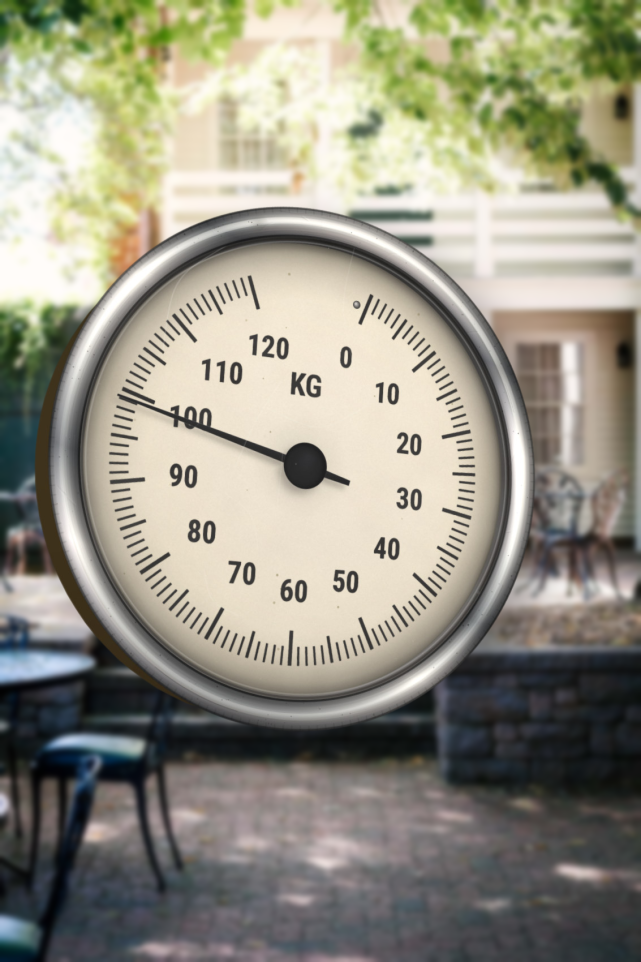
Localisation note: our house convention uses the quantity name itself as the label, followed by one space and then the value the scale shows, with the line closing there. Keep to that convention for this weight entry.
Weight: 99 kg
